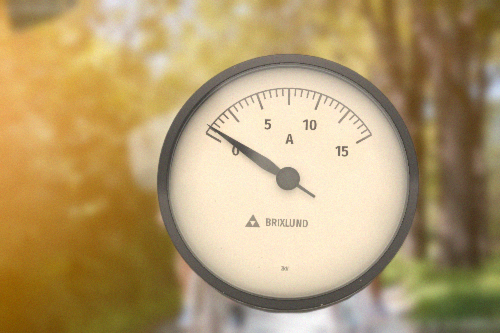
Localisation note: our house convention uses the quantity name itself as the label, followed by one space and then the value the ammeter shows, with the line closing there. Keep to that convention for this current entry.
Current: 0.5 A
